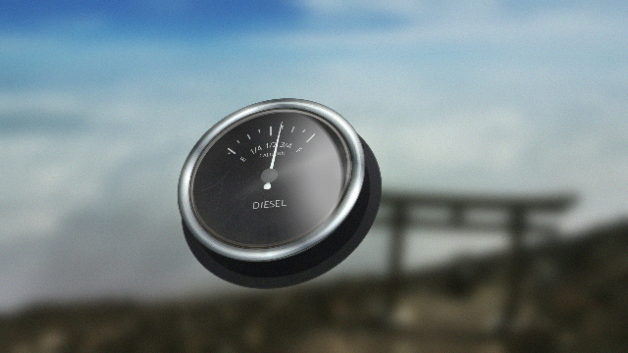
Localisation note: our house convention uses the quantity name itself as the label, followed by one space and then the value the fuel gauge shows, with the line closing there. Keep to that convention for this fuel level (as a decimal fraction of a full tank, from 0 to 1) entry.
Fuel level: 0.625
